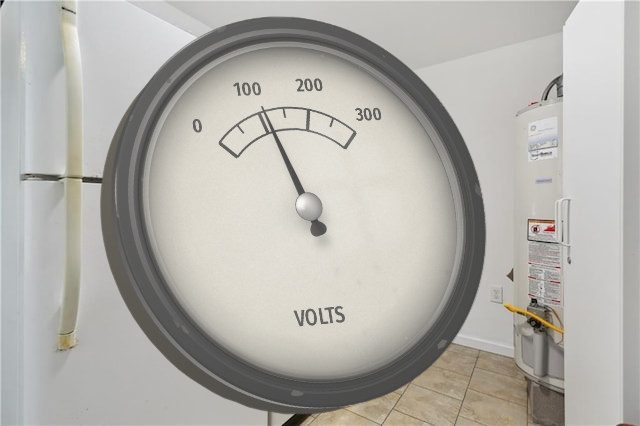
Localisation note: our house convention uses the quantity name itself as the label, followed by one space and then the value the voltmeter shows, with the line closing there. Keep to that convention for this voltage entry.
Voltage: 100 V
